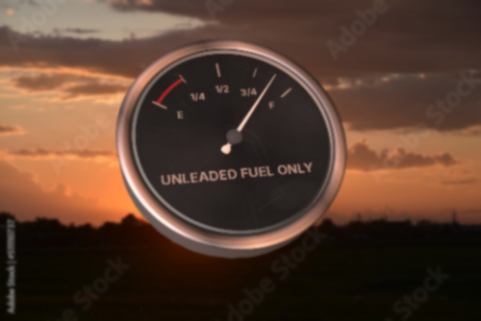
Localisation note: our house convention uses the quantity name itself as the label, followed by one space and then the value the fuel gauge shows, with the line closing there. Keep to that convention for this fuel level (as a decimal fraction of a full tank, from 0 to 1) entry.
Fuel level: 0.875
